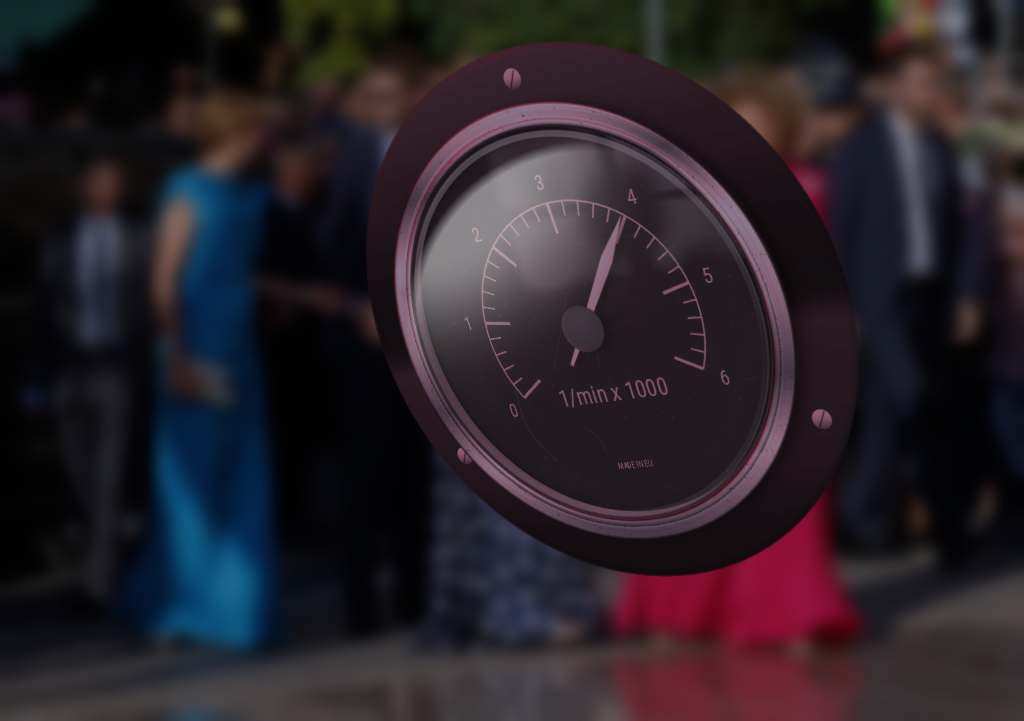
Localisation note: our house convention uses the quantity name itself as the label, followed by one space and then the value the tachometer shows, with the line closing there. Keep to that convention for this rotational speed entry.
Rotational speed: 4000 rpm
